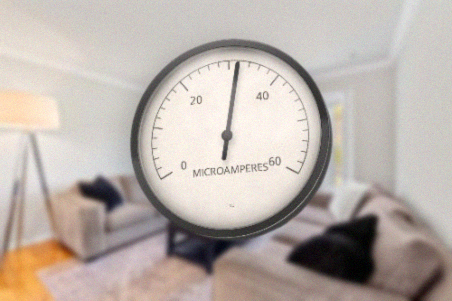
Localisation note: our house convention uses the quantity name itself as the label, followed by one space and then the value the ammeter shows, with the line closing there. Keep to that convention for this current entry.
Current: 32 µA
